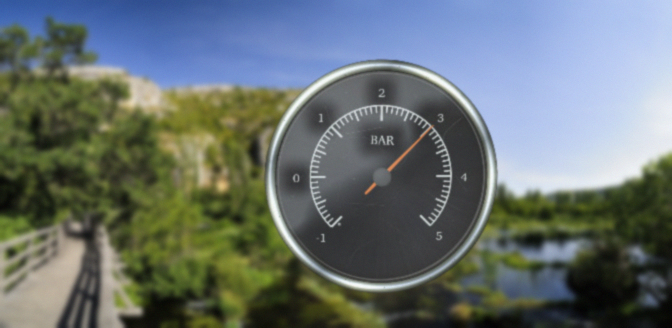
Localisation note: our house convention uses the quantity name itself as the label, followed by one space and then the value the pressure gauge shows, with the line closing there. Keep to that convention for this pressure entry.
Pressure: 3 bar
